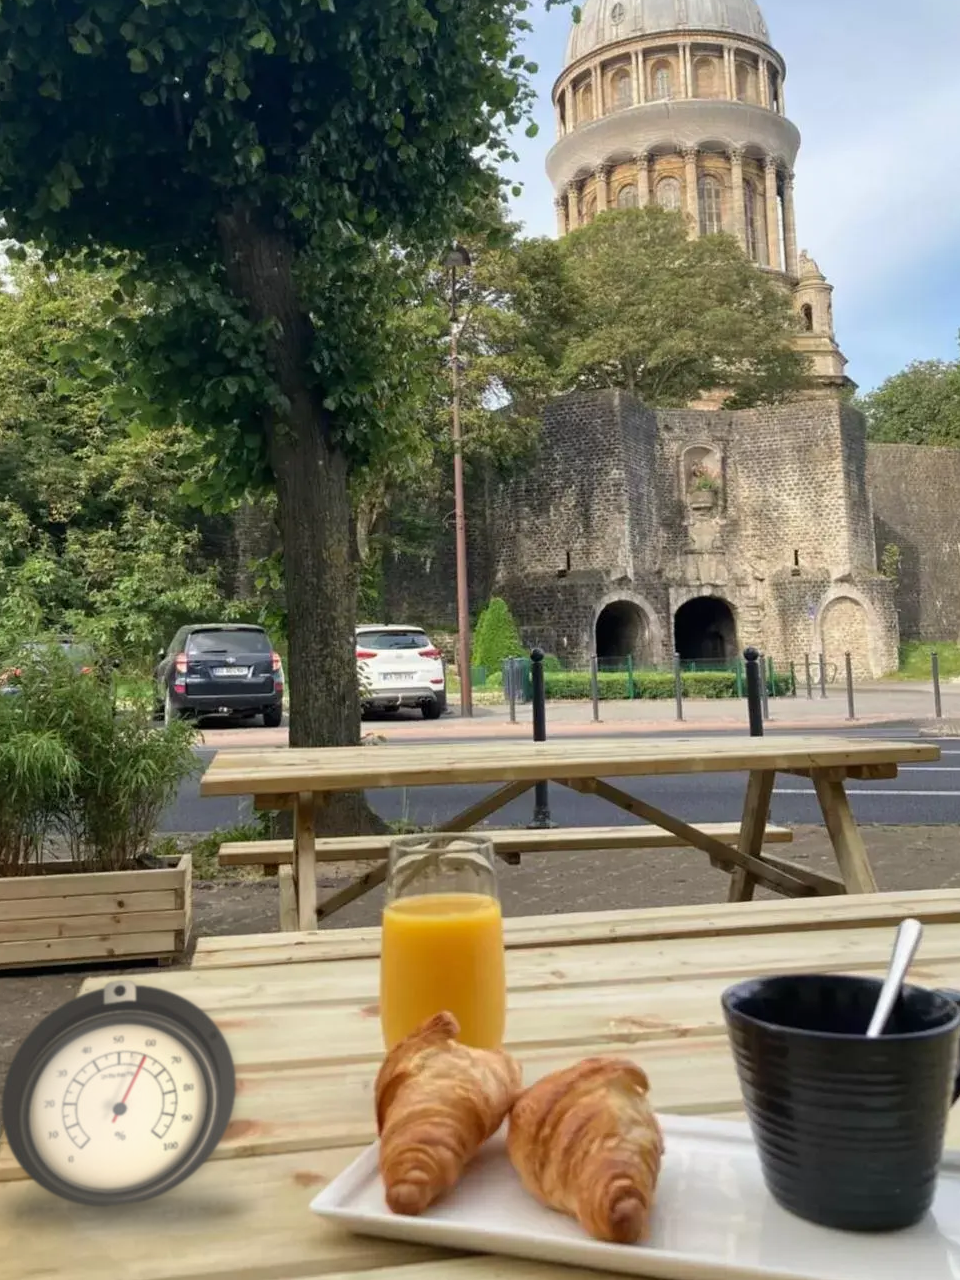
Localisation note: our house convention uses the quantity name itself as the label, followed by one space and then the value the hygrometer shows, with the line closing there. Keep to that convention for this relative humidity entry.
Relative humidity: 60 %
